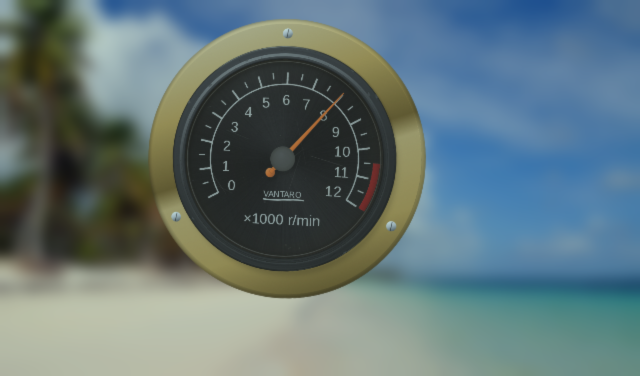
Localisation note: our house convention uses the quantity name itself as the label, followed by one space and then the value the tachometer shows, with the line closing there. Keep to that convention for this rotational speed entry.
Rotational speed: 8000 rpm
